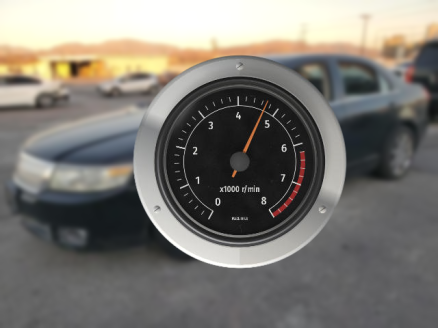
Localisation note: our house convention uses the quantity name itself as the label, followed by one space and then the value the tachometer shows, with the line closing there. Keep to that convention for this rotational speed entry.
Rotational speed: 4700 rpm
